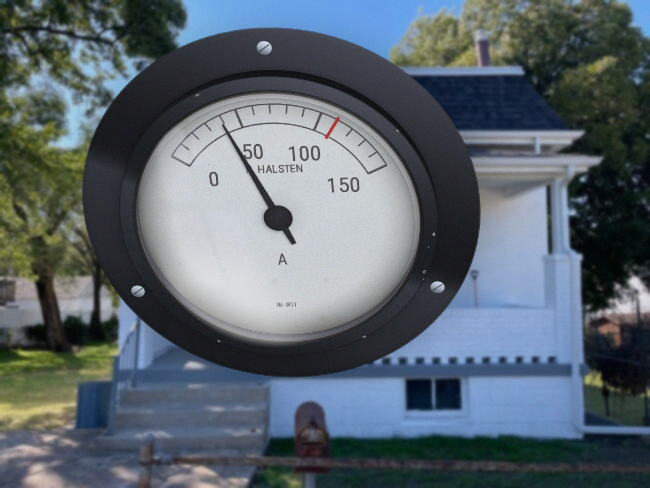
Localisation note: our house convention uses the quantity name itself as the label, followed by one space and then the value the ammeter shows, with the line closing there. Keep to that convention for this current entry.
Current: 40 A
